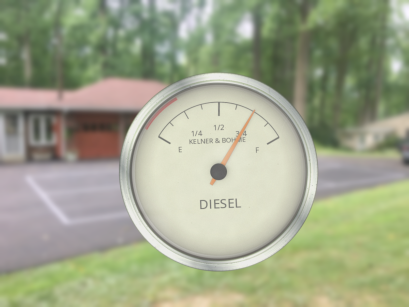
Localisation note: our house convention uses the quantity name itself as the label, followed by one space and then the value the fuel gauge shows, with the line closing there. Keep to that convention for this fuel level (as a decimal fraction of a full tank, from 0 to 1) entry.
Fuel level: 0.75
